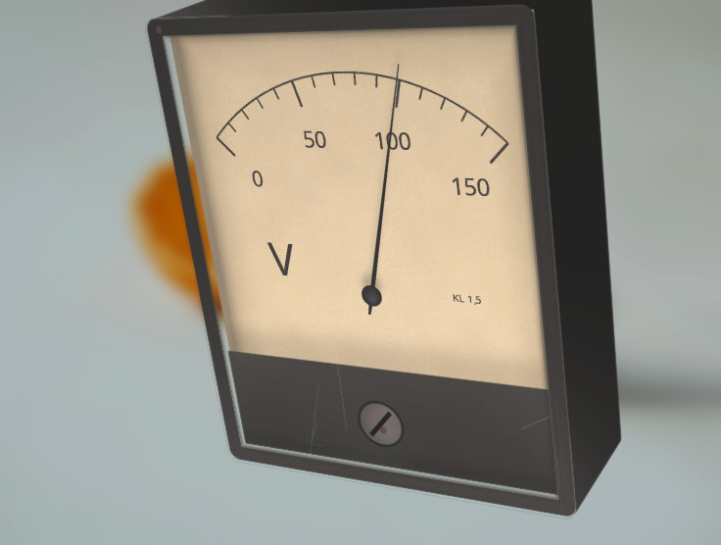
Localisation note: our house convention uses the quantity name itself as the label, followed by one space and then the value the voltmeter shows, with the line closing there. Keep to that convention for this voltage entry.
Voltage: 100 V
